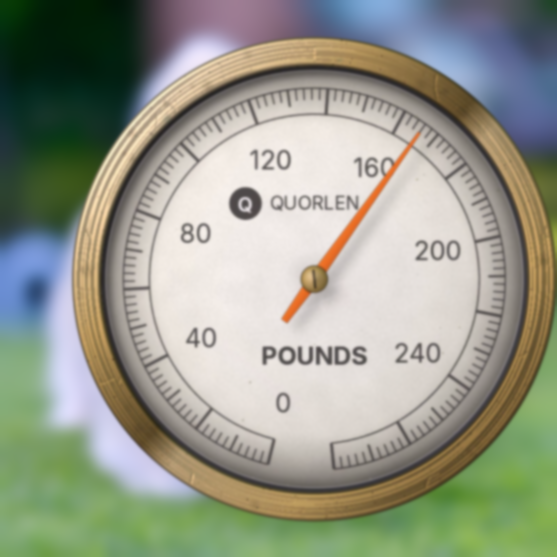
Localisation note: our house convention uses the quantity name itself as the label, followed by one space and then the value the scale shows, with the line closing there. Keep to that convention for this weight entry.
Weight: 166 lb
